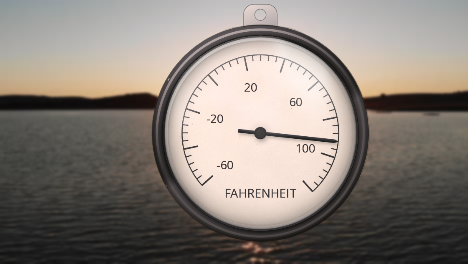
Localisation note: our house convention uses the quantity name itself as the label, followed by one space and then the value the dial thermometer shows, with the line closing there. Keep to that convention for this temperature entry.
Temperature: 92 °F
